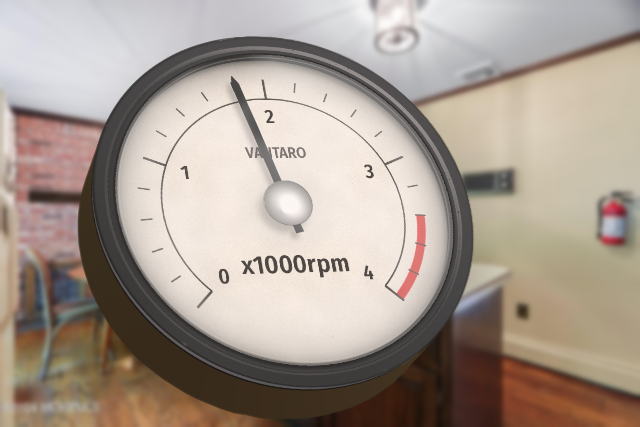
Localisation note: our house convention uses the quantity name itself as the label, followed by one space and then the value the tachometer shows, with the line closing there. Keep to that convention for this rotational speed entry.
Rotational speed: 1800 rpm
